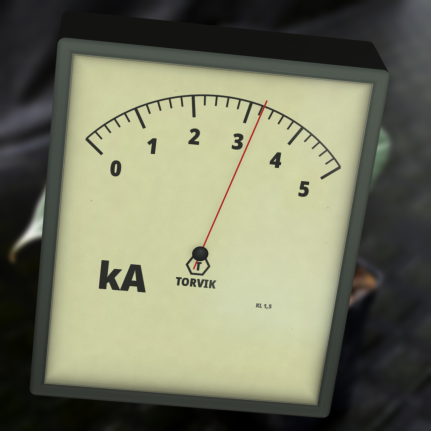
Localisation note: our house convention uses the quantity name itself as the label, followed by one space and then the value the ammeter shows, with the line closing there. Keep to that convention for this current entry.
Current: 3.2 kA
